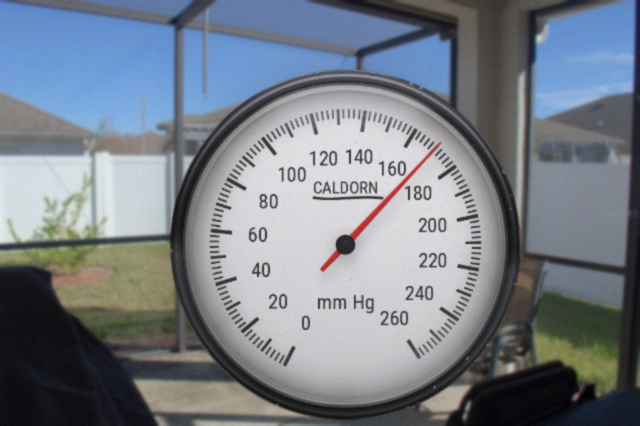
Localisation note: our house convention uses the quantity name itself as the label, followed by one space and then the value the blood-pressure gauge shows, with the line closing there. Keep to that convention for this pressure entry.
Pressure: 170 mmHg
